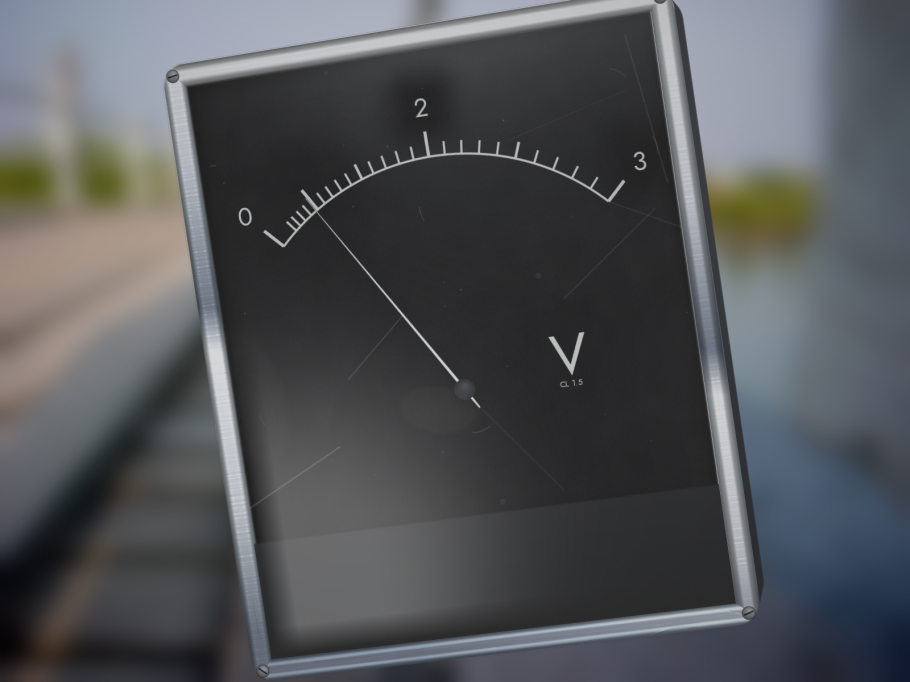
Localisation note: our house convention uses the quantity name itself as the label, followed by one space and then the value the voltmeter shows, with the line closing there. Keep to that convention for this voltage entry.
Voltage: 1 V
